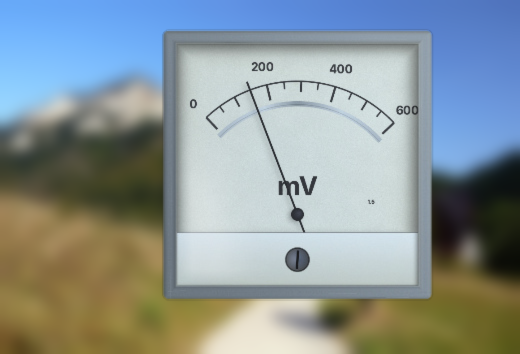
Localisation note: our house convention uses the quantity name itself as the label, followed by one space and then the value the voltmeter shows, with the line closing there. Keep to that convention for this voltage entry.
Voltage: 150 mV
